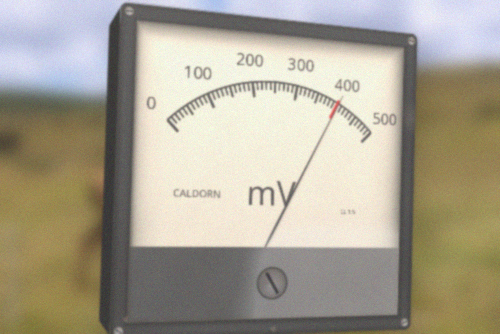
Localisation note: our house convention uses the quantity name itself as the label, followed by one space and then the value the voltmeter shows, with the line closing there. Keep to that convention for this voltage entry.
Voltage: 400 mV
